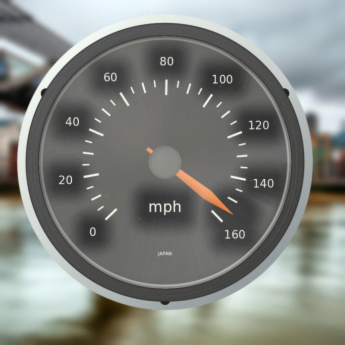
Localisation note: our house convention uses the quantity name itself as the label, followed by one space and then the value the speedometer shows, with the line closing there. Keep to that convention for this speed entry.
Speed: 155 mph
